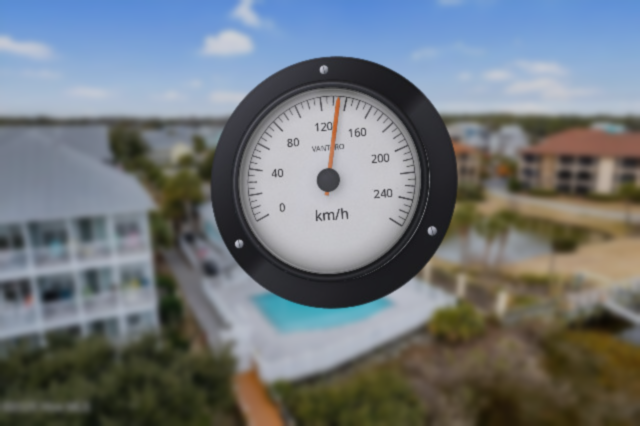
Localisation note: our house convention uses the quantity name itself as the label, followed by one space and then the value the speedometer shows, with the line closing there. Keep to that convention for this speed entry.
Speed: 135 km/h
